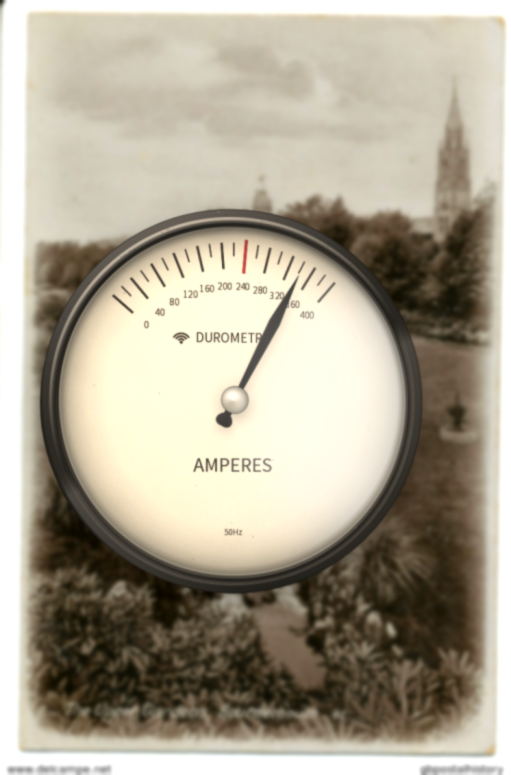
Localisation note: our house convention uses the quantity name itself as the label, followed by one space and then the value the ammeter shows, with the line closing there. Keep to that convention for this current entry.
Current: 340 A
